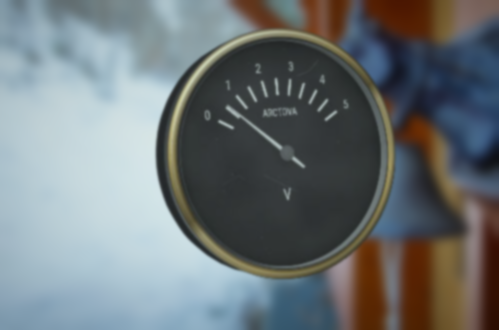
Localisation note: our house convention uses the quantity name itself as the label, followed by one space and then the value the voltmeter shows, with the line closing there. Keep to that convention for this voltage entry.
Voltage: 0.5 V
